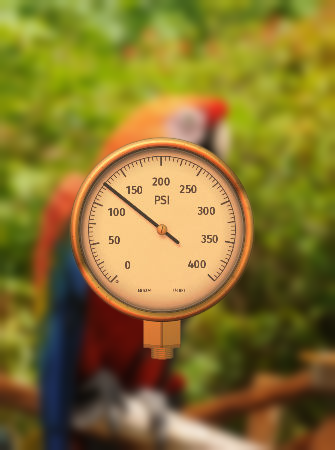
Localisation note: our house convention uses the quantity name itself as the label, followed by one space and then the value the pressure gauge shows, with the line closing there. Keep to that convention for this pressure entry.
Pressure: 125 psi
